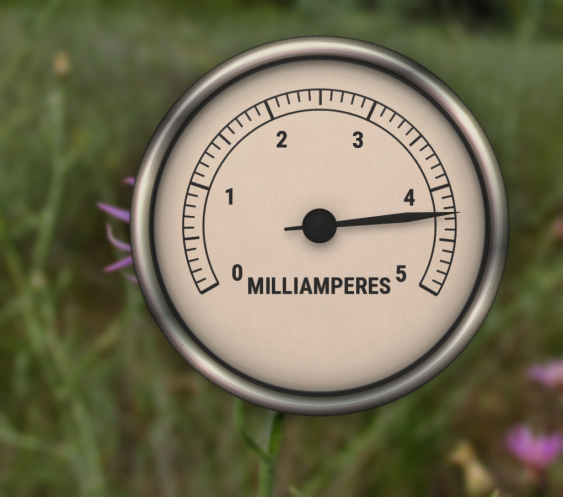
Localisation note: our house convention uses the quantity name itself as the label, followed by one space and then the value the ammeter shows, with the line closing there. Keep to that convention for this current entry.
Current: 4.25 mA
